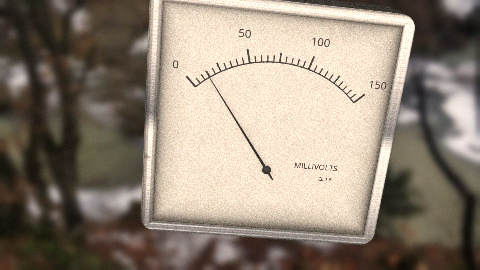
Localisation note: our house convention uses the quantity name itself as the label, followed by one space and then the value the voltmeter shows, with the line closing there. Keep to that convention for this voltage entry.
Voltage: 15 mV
